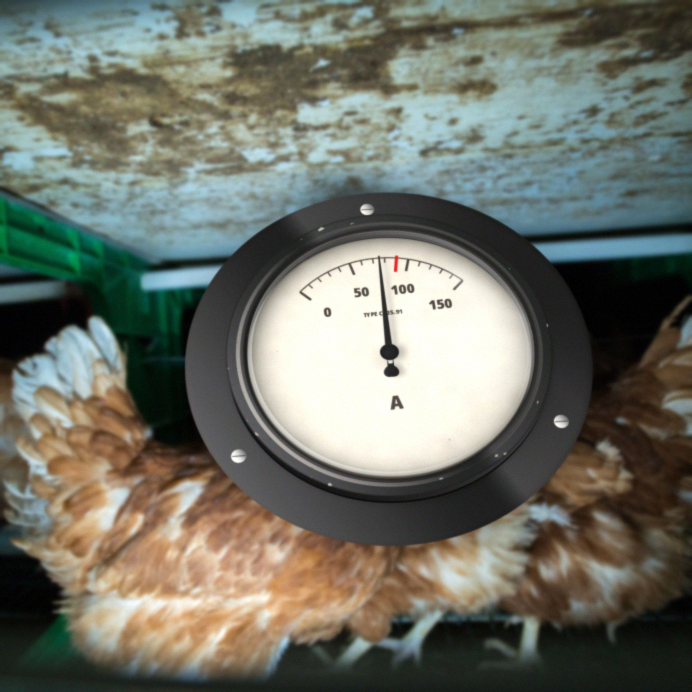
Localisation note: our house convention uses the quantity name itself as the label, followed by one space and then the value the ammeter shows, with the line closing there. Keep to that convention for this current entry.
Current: 75 A
